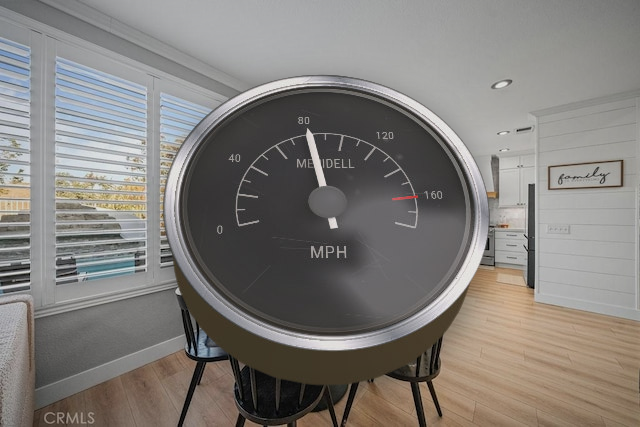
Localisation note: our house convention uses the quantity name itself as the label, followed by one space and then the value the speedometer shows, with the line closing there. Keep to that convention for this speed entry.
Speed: 80 mph
